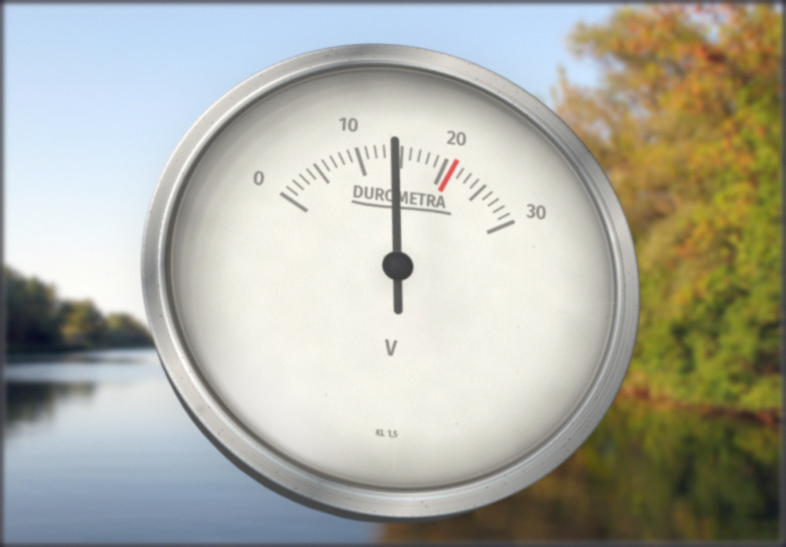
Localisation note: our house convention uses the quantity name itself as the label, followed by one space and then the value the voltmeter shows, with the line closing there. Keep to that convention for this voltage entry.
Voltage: 14 V
